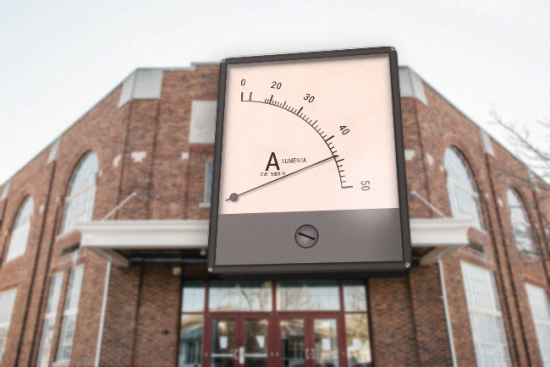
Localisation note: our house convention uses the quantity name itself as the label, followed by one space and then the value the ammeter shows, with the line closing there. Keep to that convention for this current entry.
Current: 44 A
